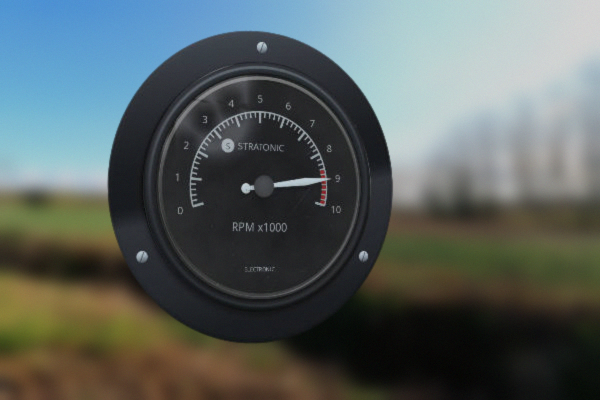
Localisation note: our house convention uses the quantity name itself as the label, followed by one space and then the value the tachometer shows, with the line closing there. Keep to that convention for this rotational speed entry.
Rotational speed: 9000 rpm
